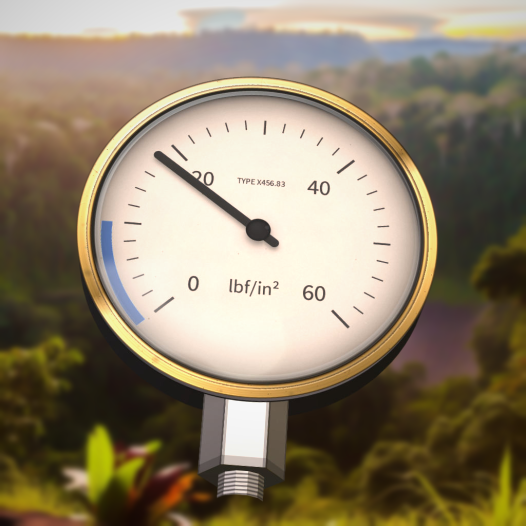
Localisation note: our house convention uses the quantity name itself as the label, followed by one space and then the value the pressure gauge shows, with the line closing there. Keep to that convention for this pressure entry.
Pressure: 18 psi
